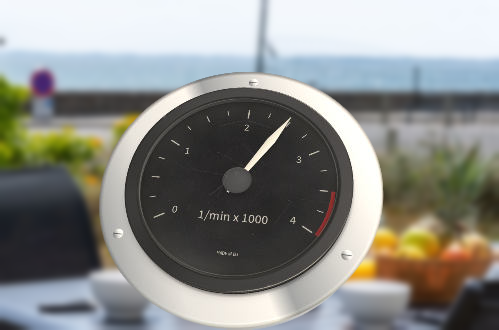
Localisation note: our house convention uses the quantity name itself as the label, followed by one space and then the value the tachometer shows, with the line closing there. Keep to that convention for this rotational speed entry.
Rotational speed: 2500 rpm
